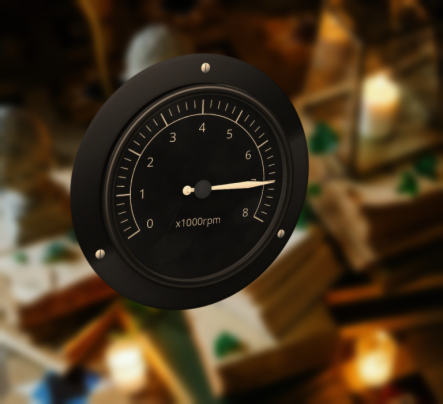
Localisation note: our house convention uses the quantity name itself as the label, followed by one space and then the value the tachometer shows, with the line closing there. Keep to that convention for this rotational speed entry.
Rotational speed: 7000 rpm
